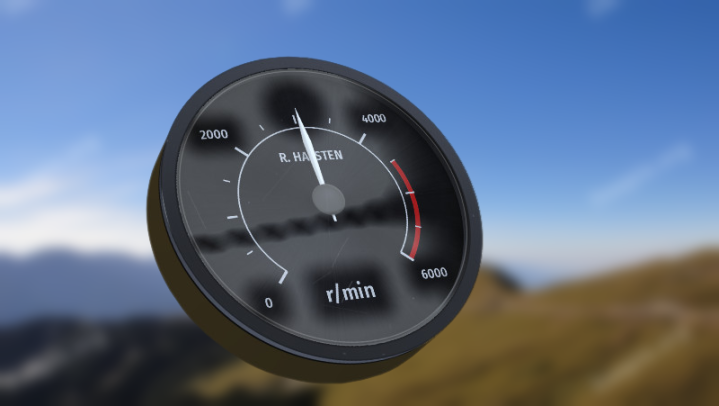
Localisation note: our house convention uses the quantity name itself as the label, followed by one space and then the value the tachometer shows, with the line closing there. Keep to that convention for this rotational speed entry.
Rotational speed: 3000 rpm
